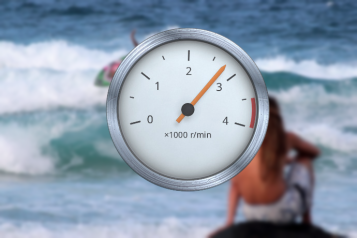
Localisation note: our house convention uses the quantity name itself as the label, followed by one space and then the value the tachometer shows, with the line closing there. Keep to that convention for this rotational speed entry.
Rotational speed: 2750 rpm
